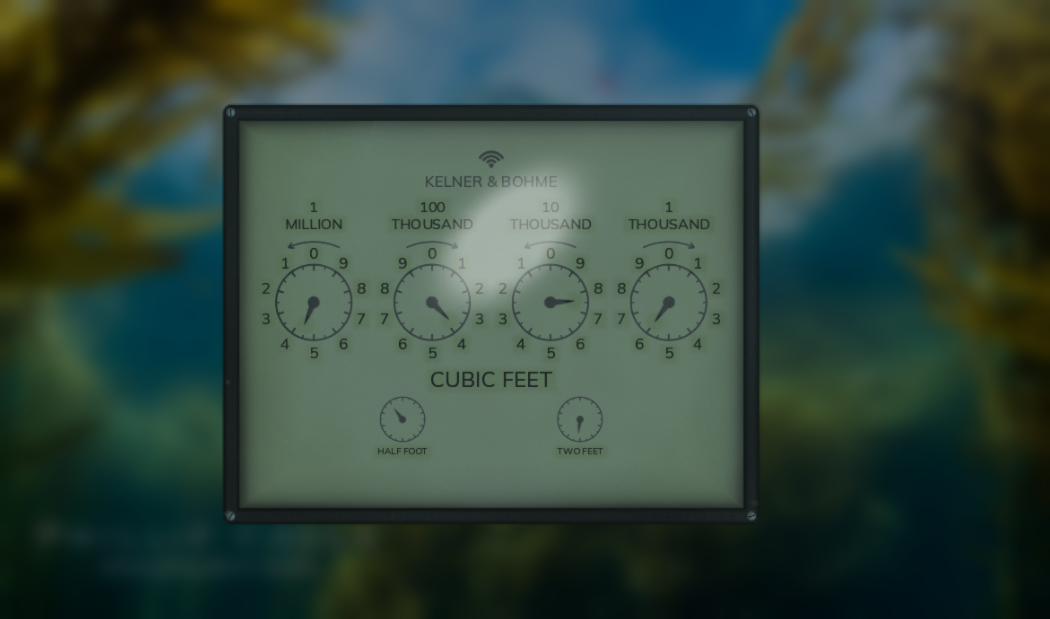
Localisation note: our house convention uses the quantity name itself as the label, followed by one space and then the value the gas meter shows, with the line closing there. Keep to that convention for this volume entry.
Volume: 437600 ft³
